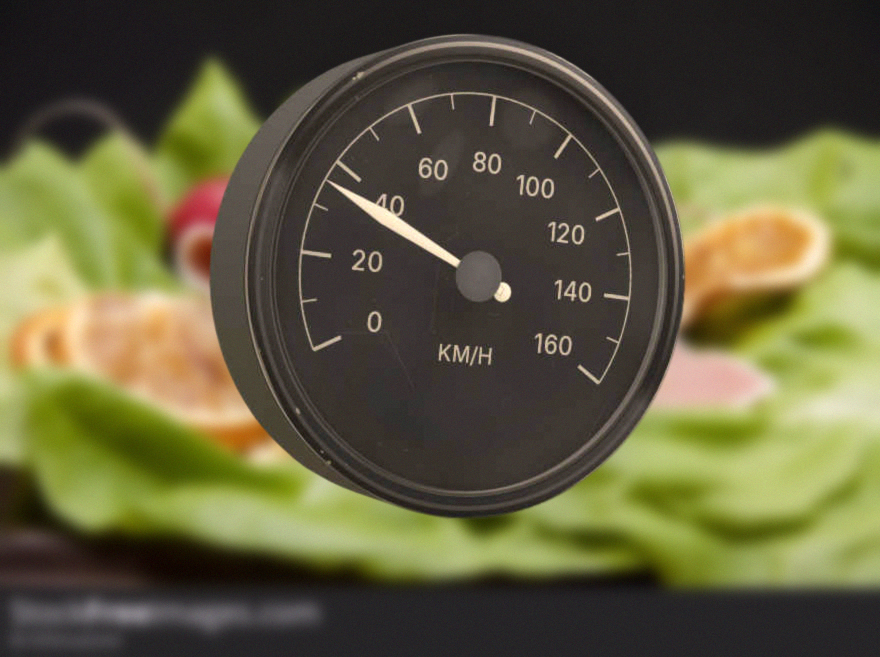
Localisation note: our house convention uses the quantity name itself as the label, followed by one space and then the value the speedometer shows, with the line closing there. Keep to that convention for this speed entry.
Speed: 35 km/h
